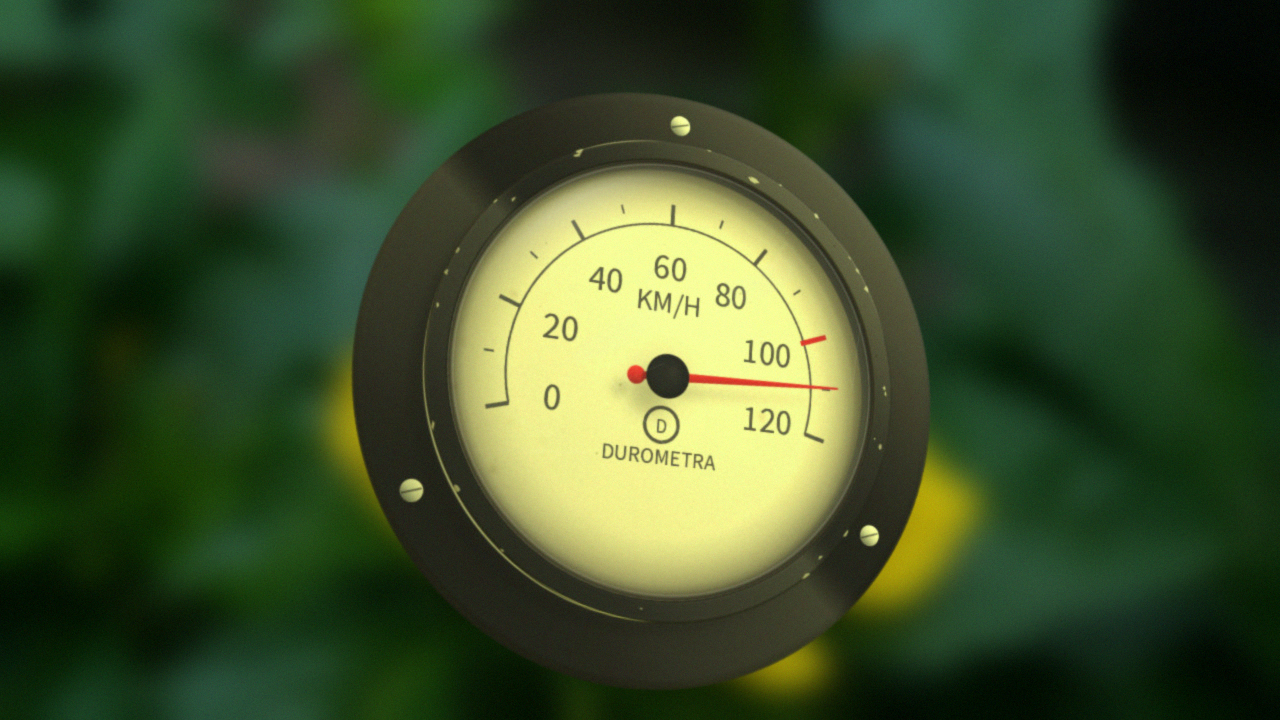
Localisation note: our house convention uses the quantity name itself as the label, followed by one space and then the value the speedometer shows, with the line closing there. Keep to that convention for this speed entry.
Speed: 110 km/h
